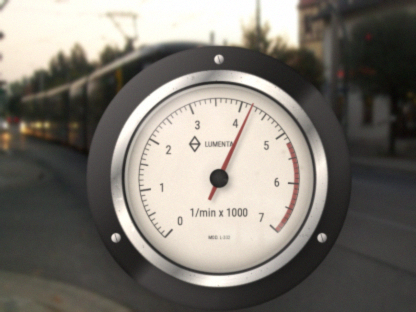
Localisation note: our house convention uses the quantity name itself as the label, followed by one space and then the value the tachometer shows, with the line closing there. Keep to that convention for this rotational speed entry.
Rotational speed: 4200 rpm
